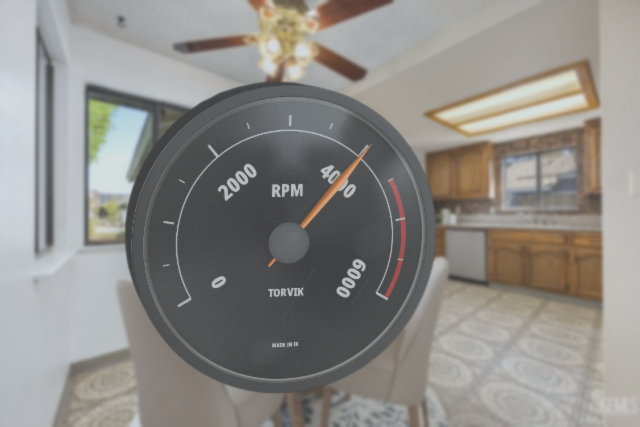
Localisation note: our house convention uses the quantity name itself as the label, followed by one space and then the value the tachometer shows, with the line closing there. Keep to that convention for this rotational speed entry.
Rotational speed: 4000 rpm
